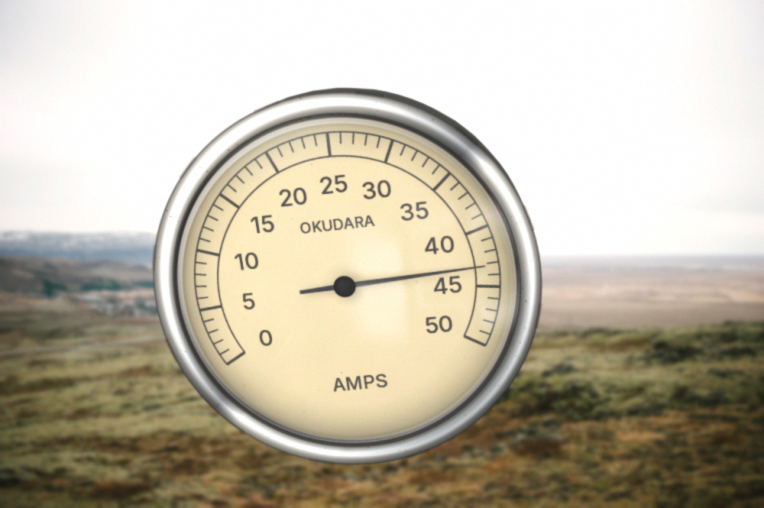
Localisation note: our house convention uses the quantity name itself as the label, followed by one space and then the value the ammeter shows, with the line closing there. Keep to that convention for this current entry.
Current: 43 A
